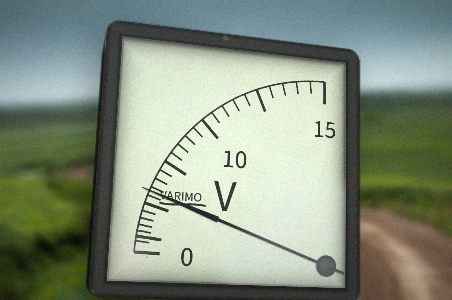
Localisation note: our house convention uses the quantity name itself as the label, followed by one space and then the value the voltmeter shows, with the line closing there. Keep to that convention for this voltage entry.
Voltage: 5.75 V
